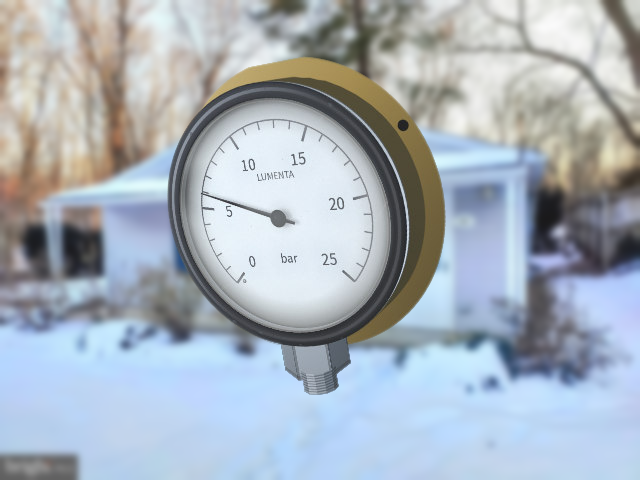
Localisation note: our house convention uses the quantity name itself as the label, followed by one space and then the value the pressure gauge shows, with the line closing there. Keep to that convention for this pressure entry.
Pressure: 6 bar
